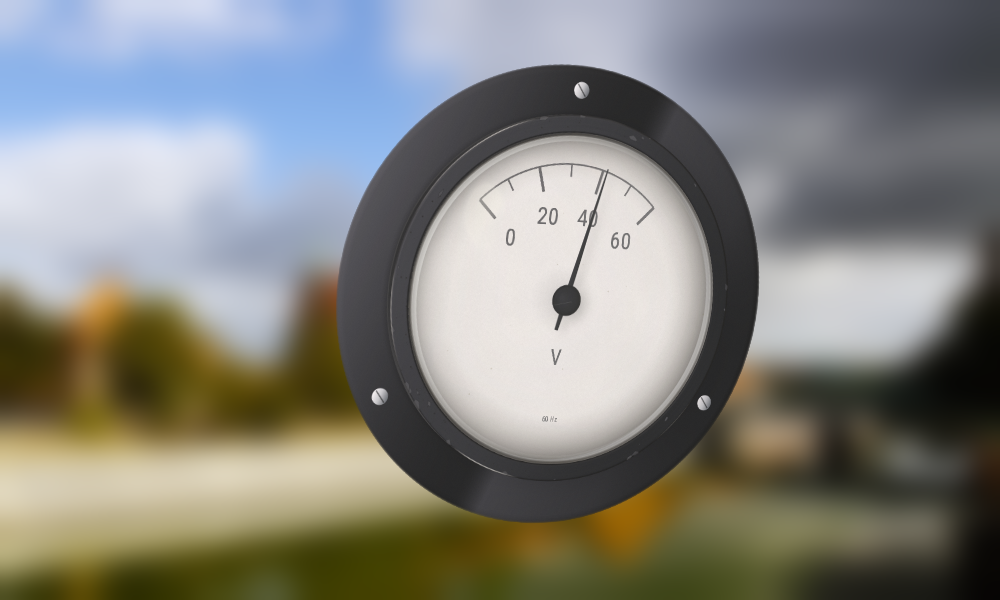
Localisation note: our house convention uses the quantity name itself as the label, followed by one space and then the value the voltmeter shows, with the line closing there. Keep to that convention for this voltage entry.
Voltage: 40 V
